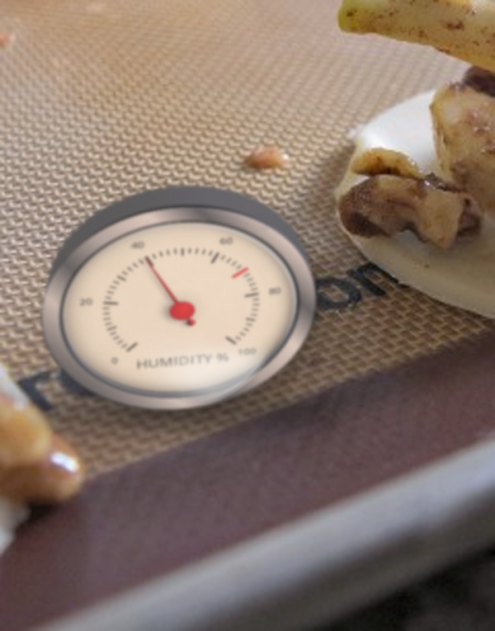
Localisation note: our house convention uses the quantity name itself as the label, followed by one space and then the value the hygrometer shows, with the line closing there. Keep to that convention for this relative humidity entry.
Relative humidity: 40 %
